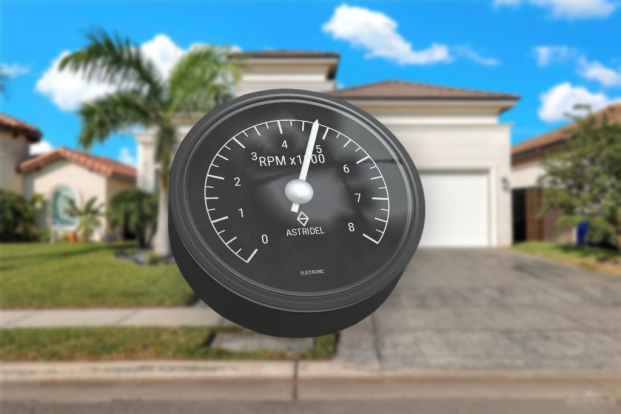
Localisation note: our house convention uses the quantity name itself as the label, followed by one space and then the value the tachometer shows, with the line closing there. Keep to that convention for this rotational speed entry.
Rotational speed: 4750 rpm
